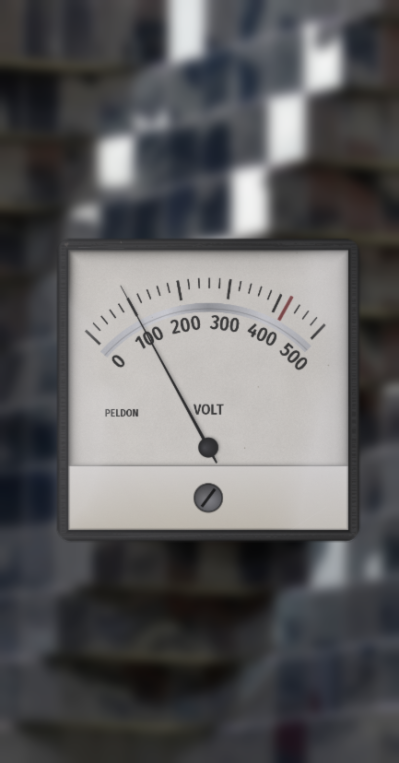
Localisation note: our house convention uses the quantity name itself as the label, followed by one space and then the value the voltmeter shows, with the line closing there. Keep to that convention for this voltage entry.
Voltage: 100 V
